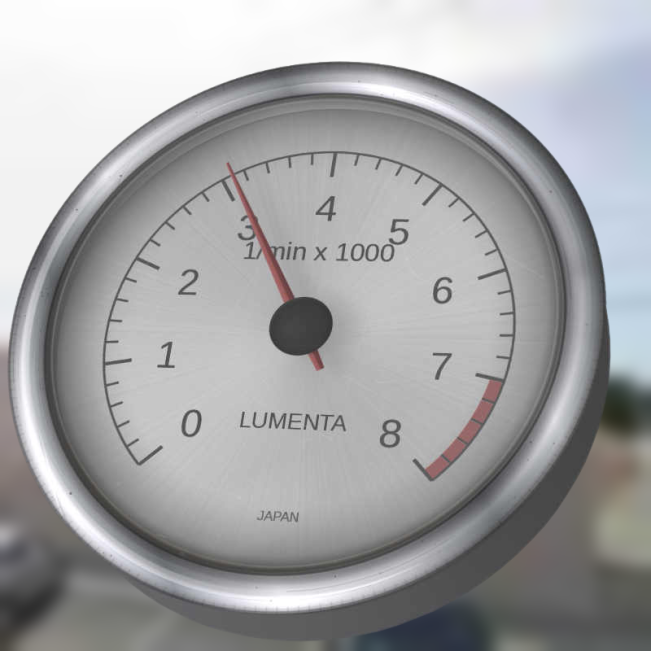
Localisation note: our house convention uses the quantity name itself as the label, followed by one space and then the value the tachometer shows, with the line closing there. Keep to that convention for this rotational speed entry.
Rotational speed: 3100 rpm
